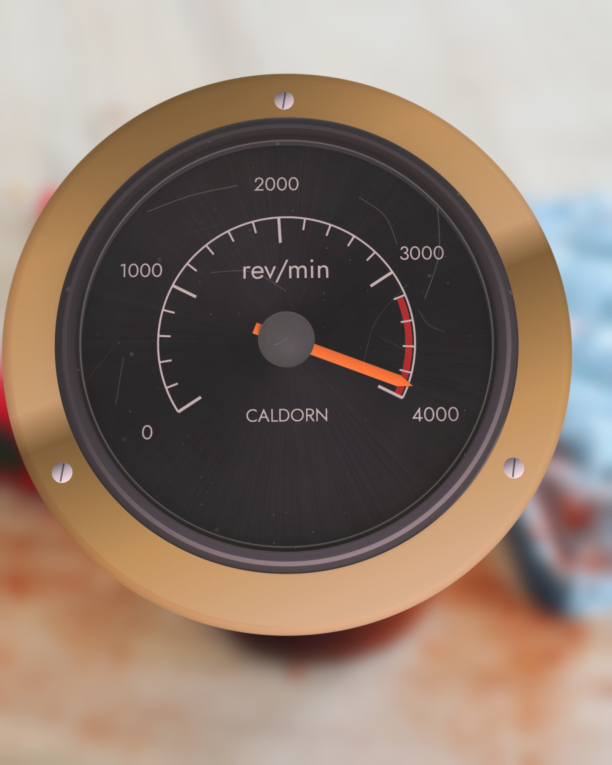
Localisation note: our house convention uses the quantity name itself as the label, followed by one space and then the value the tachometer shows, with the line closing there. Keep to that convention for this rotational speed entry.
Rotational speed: 3900 rpm
